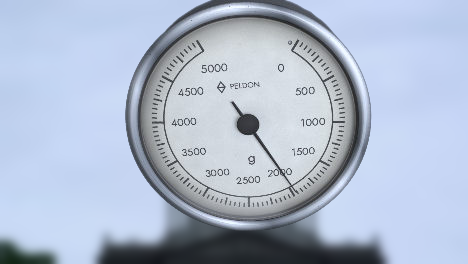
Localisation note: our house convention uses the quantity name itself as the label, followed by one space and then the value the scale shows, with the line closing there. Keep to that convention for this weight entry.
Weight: 1950 g
